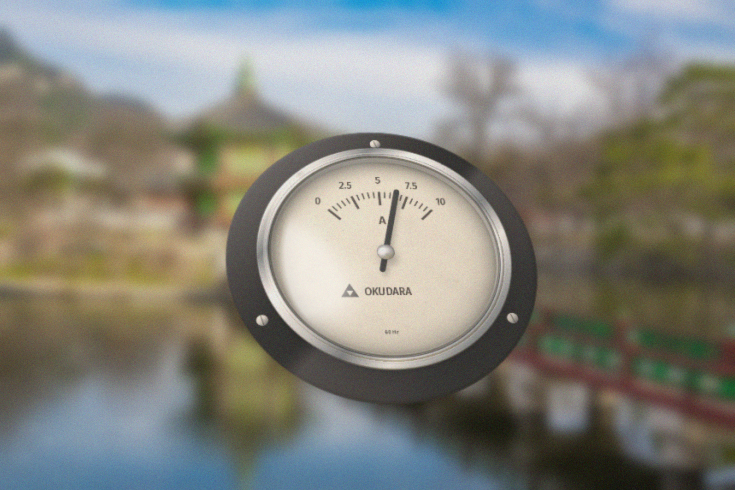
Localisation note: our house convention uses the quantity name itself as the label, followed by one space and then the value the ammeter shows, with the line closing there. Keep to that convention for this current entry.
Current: 6.5 A
